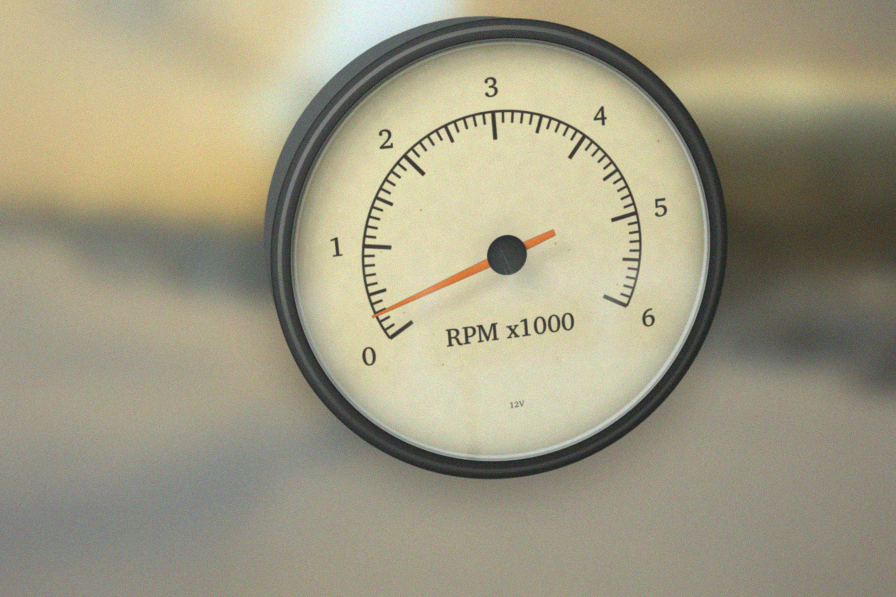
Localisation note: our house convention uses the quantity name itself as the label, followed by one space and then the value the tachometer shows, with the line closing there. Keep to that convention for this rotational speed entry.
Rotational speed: 300 rpm
